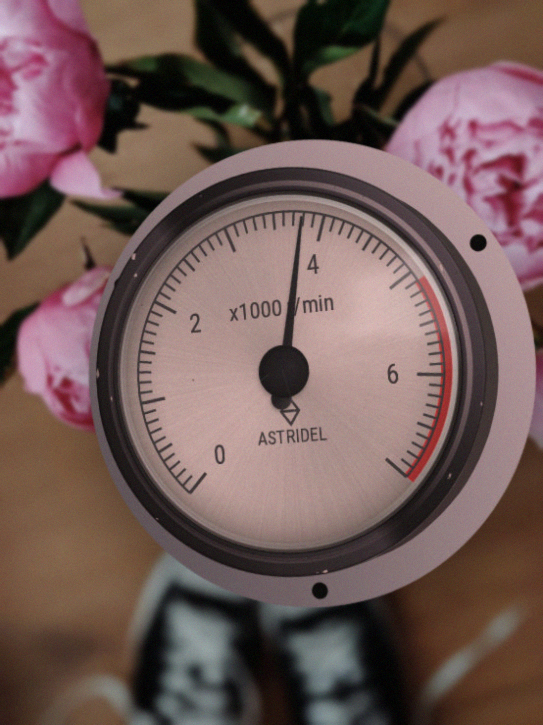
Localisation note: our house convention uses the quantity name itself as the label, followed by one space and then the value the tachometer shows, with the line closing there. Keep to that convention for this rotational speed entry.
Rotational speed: 3800 rpm
